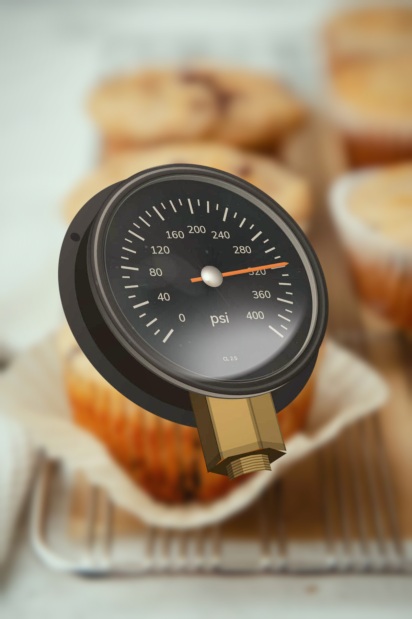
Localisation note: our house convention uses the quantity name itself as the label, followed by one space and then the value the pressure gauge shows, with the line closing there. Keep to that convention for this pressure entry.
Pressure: 320 psi
